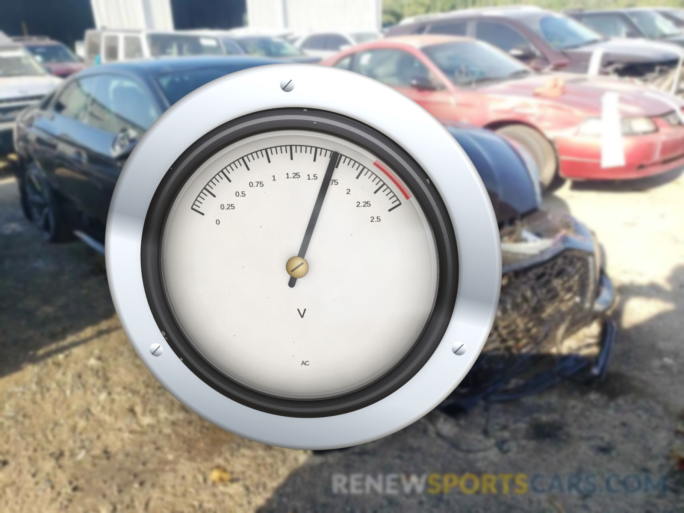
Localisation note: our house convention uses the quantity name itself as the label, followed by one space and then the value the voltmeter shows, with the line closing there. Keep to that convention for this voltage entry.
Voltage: 1.7 V
